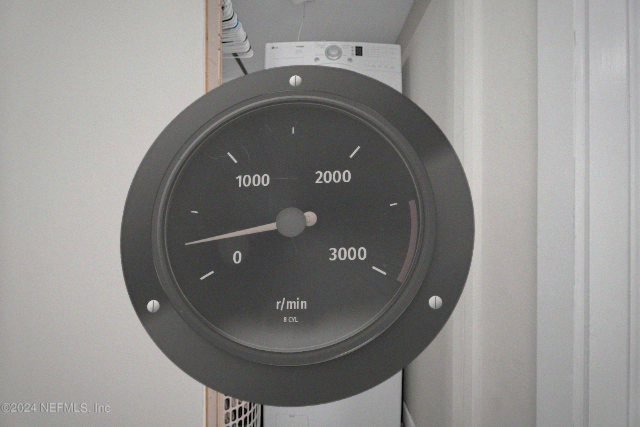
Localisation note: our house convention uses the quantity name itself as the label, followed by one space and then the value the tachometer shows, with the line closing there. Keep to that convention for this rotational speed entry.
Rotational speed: 250 rpm
